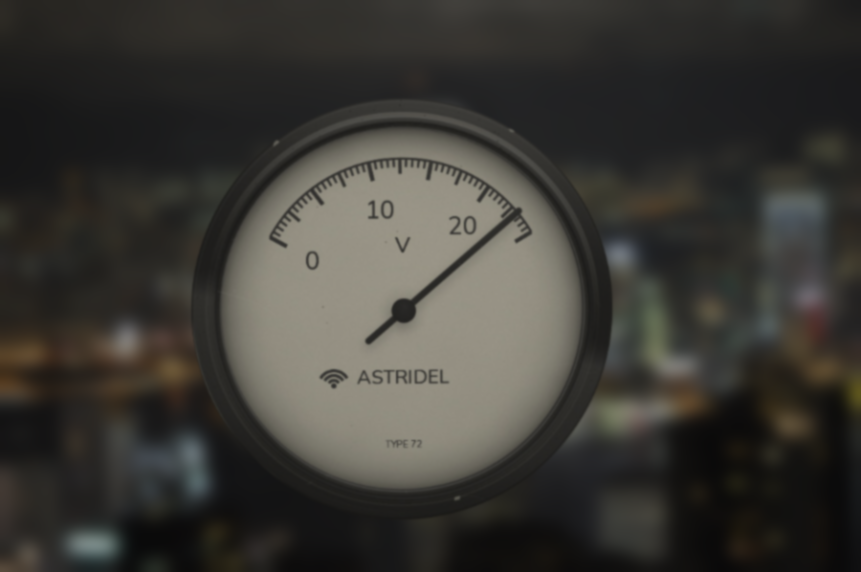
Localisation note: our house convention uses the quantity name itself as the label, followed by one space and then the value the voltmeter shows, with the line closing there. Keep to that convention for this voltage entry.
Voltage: 23 V
